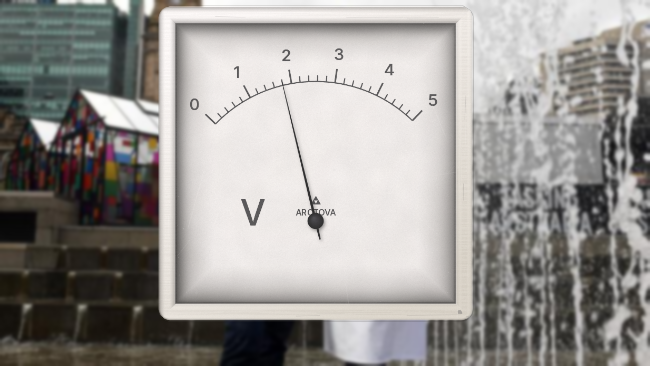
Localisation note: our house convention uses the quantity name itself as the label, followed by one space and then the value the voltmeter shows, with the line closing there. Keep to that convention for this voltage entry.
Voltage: 1.8 V
